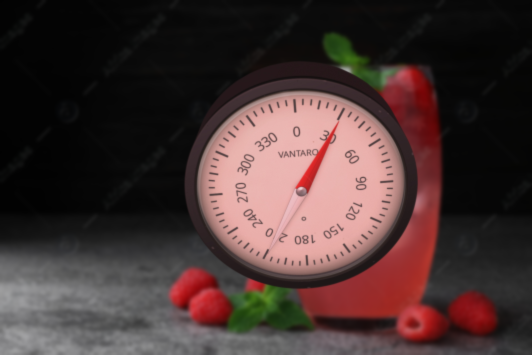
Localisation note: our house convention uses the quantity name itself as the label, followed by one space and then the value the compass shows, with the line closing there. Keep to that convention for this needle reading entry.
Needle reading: 30 °
